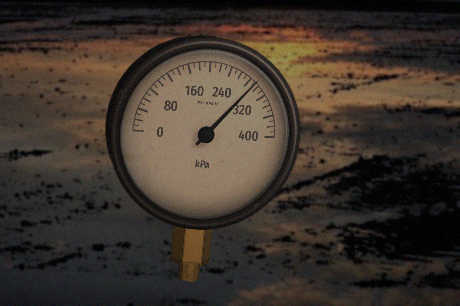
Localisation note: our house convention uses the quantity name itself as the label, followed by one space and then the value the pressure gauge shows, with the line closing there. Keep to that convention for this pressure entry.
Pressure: 290 kPa
